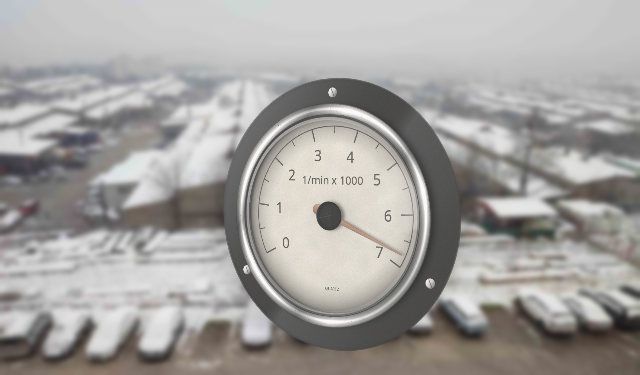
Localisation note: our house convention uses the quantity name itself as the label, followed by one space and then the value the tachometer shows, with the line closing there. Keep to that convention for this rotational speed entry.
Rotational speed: 6750 rpm
